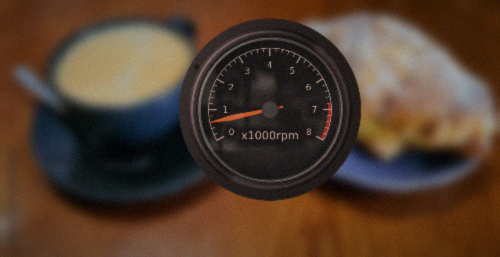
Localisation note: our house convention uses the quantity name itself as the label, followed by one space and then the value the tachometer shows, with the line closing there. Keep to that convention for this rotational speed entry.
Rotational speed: 600 rpm
